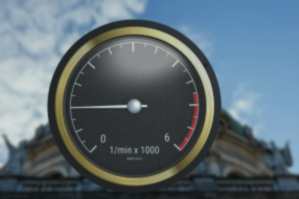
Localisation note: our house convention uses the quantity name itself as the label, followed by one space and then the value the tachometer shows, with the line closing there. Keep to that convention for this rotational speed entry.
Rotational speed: 1000 rpm
